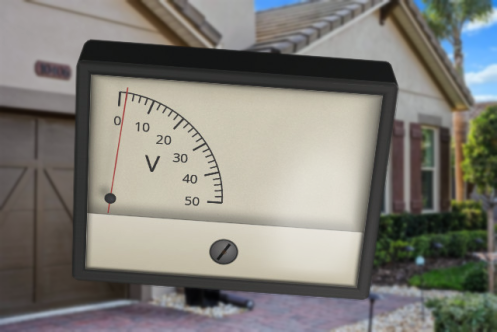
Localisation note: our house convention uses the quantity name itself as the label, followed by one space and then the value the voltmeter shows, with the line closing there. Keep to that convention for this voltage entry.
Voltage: 2 V
